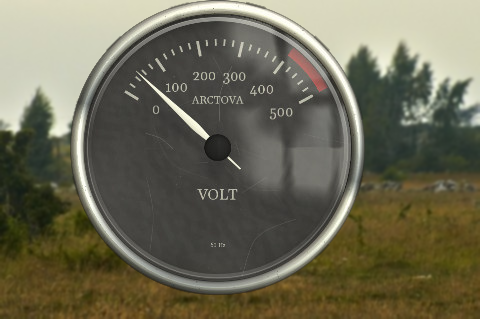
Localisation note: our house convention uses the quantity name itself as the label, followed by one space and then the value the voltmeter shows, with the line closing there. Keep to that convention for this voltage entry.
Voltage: 50 V
